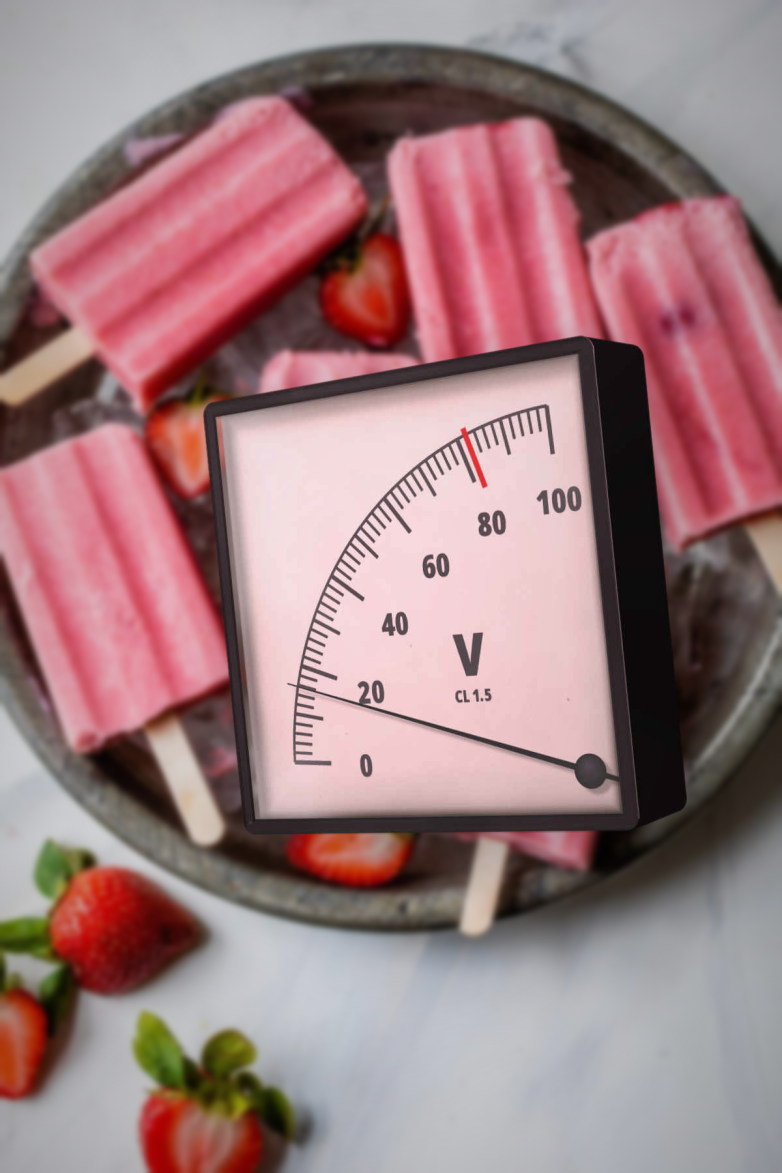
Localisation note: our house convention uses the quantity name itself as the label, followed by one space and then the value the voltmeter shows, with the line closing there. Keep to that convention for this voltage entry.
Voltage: 16 V
